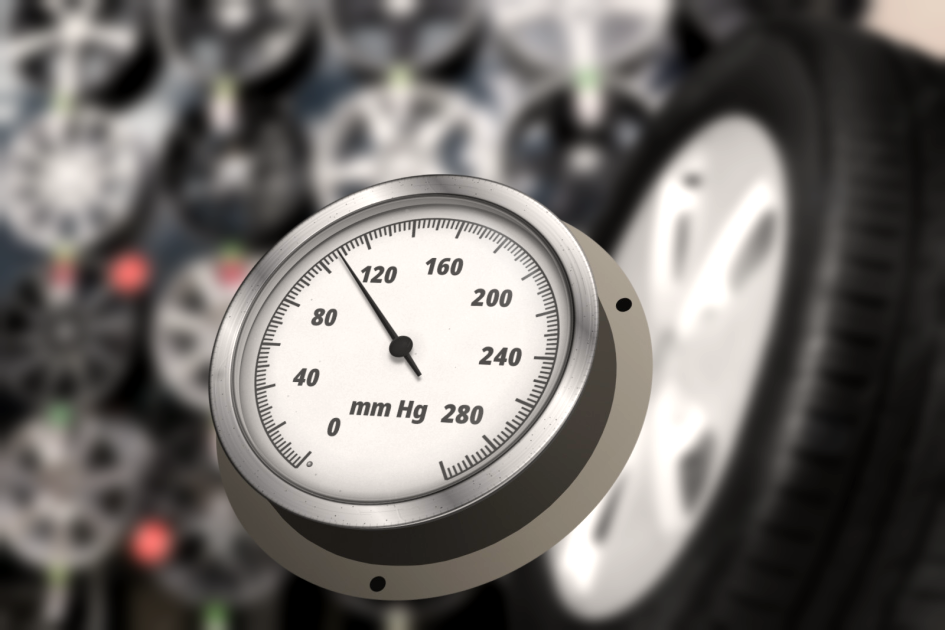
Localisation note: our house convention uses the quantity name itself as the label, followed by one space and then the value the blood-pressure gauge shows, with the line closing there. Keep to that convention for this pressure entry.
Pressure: 108 mmHg
